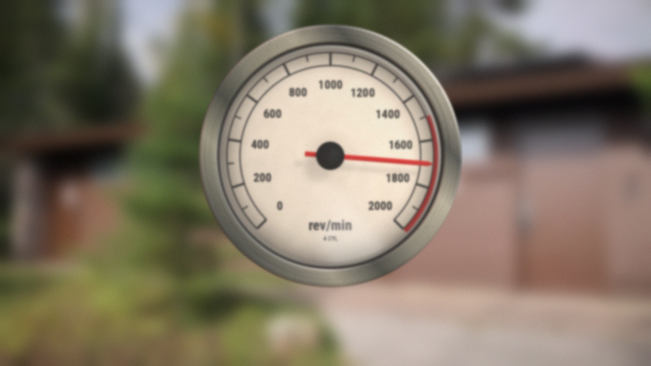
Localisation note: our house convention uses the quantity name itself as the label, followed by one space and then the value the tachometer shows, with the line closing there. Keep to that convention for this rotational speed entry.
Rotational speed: 1700 rpm
